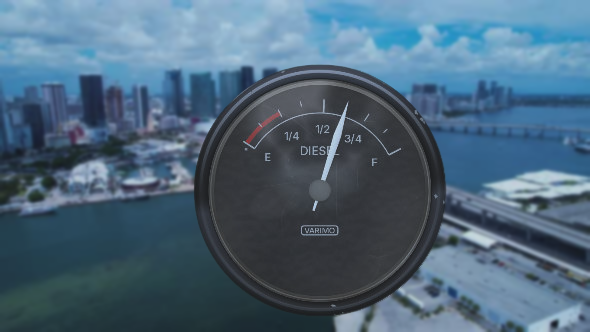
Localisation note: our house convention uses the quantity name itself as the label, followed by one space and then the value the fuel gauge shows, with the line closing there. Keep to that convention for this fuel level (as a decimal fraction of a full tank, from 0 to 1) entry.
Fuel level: 0.625
